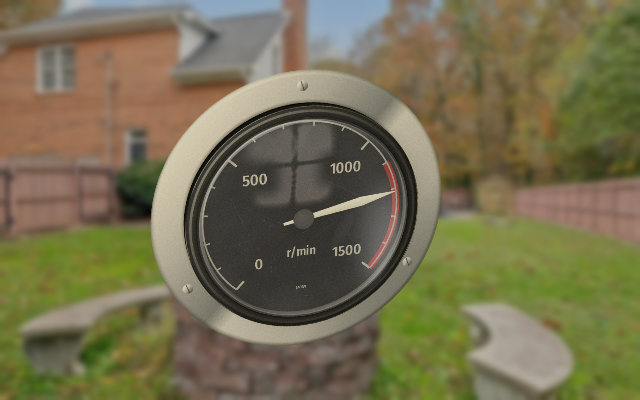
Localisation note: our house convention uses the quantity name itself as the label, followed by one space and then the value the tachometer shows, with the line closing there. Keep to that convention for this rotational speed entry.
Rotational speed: 1200 rpm
